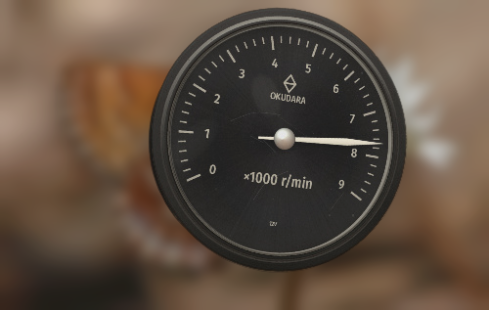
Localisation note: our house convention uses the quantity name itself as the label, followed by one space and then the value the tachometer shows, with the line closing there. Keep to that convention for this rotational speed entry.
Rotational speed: 7700 rpm
